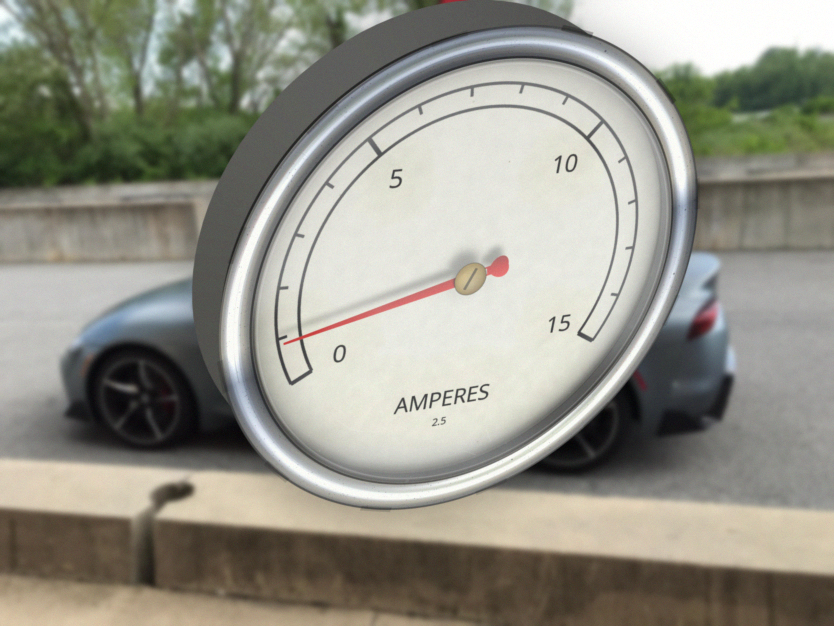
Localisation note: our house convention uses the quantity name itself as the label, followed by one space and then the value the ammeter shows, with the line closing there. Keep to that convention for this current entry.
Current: 1 A
